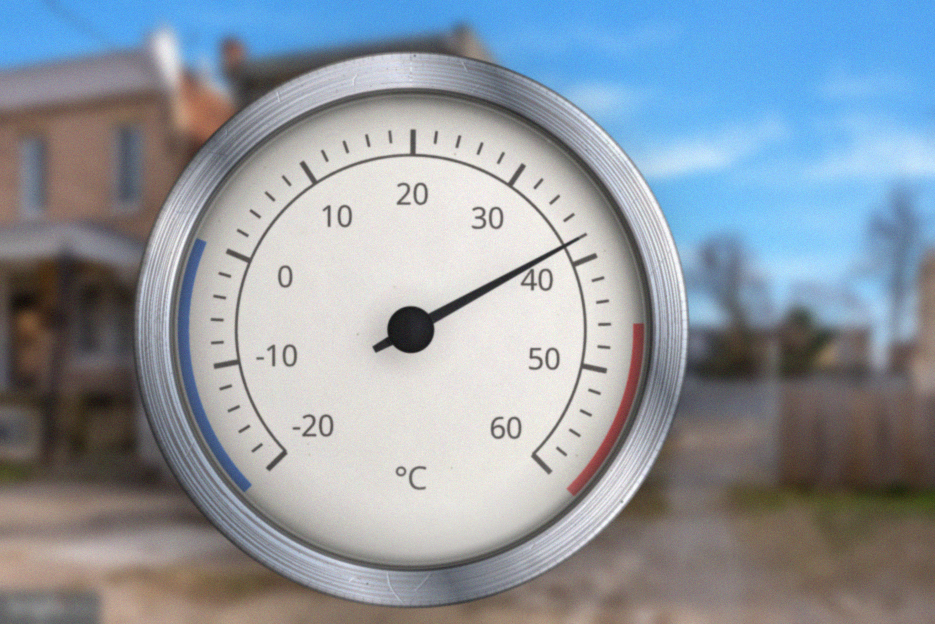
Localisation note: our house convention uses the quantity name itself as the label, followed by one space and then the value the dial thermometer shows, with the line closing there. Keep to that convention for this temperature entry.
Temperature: 38 °C
